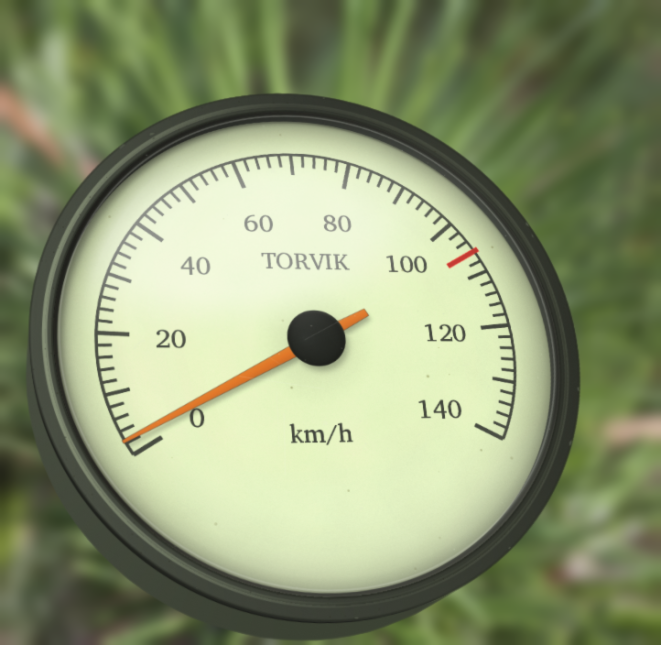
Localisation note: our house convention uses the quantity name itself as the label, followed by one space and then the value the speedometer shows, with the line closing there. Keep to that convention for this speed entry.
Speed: 2 km/h
